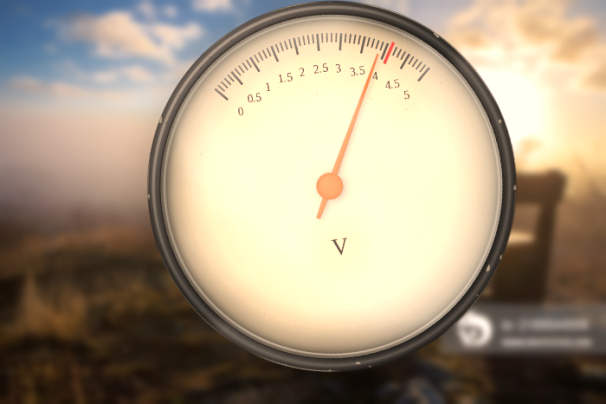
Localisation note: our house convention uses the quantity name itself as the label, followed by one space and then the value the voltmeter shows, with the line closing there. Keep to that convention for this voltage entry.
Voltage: 3.9 V
